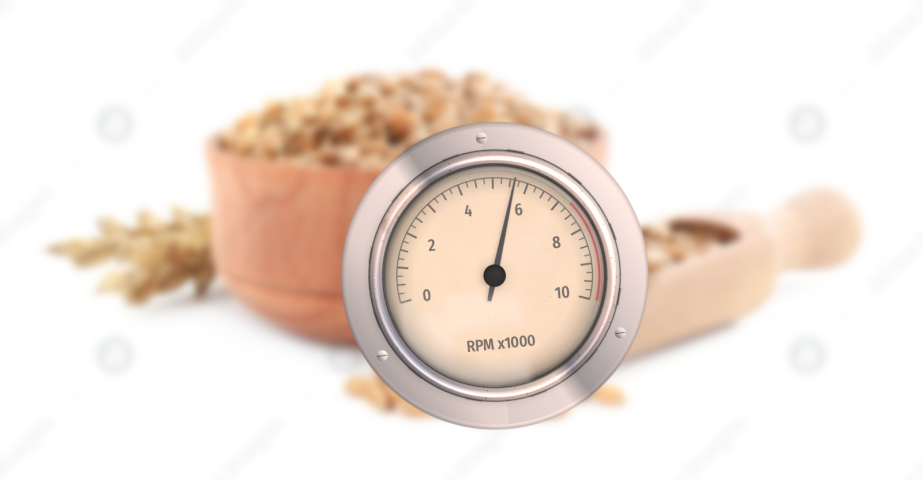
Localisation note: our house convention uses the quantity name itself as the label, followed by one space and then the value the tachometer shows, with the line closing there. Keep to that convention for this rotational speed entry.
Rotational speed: 5625 rpm
